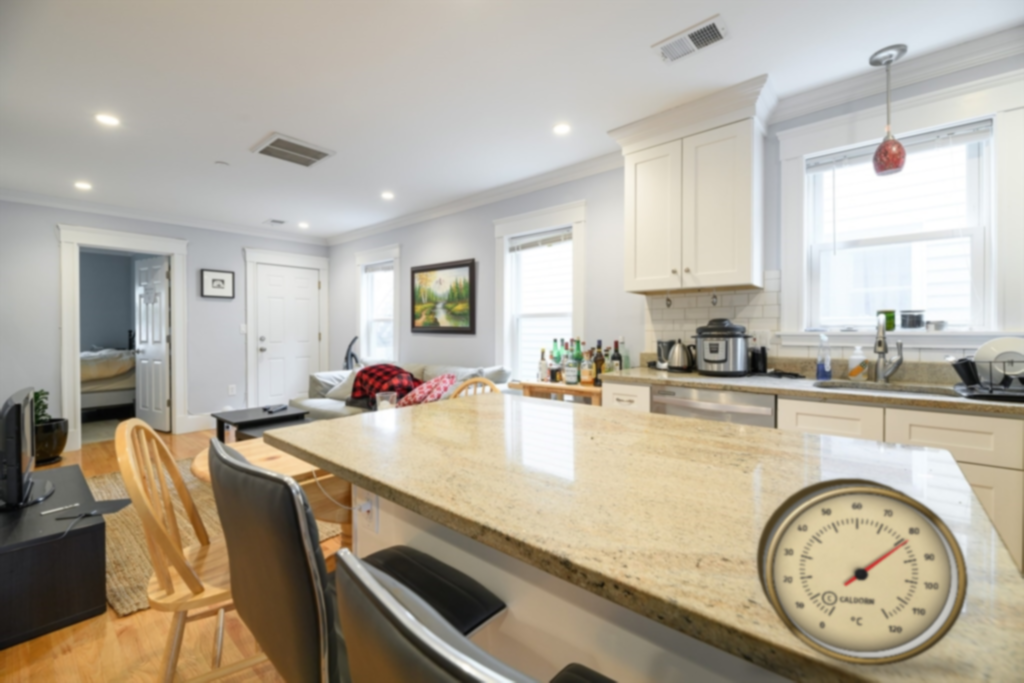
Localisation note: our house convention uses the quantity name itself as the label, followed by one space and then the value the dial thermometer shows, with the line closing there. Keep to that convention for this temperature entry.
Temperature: 80 °C
